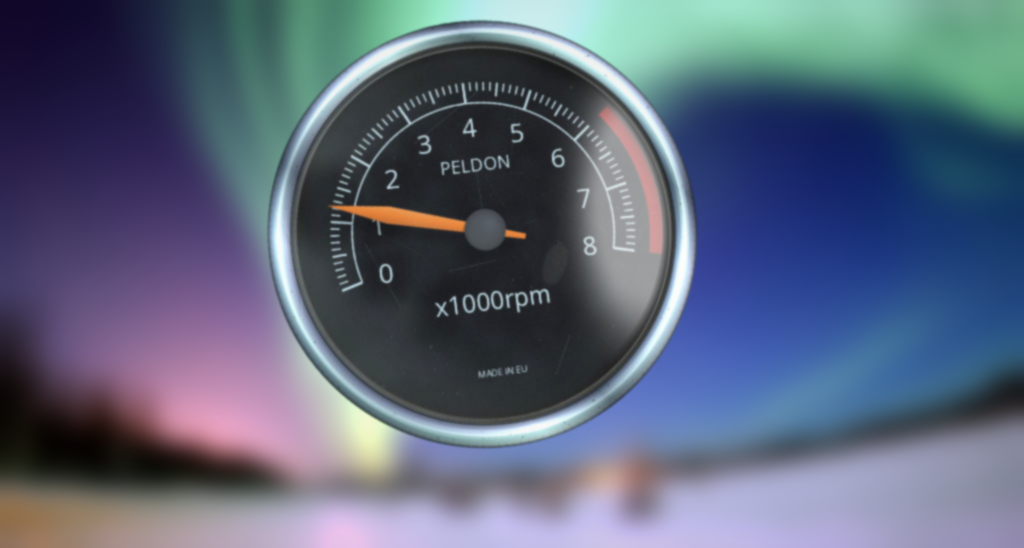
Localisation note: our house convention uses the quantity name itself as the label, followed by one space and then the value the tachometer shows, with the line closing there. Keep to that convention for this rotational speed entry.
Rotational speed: 1200 rpm
